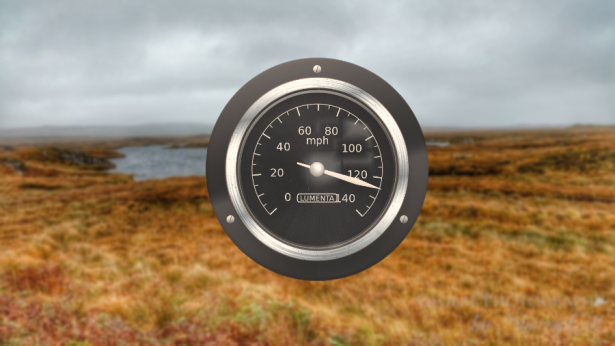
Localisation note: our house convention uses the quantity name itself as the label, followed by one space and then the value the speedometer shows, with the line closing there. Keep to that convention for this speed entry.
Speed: 125 mph
